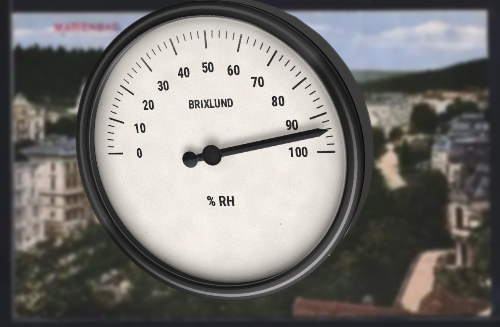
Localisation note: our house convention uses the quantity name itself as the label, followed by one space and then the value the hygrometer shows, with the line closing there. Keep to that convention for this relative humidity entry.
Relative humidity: 94 %
